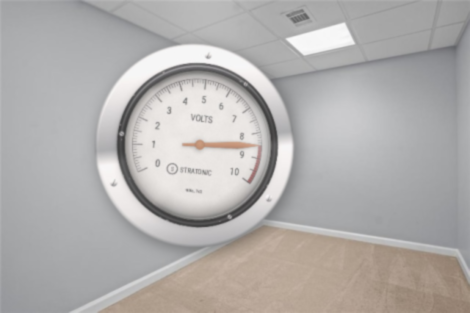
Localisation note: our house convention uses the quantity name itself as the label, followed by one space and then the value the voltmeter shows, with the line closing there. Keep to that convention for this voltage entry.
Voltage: 8.5 V
